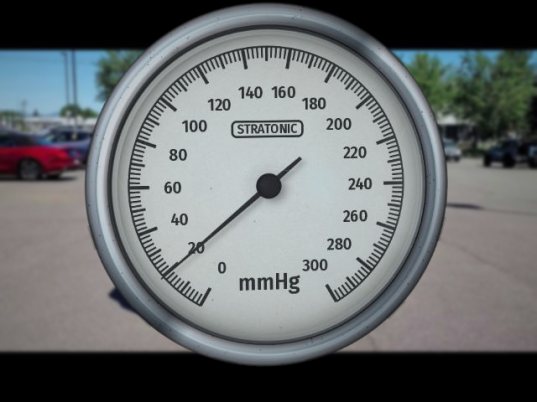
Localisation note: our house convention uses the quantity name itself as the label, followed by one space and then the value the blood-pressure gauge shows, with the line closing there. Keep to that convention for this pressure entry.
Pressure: 20 mmHg
